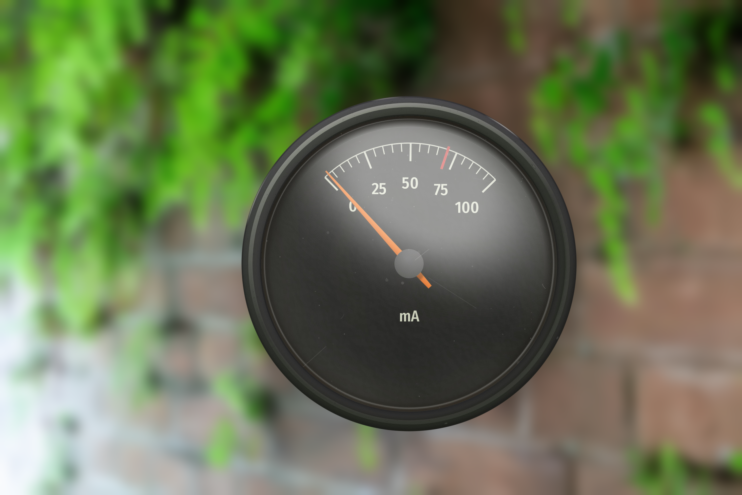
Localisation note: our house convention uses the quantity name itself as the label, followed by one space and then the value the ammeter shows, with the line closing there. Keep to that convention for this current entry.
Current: 2.5 mA
